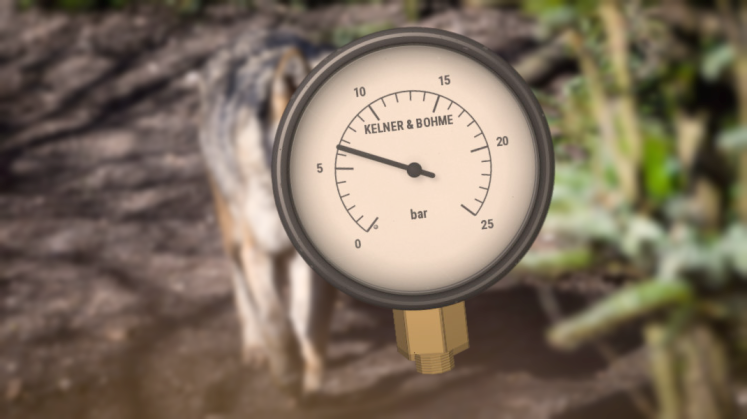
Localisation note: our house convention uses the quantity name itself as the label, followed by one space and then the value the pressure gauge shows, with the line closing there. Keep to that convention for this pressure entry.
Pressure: 6.5 bar
